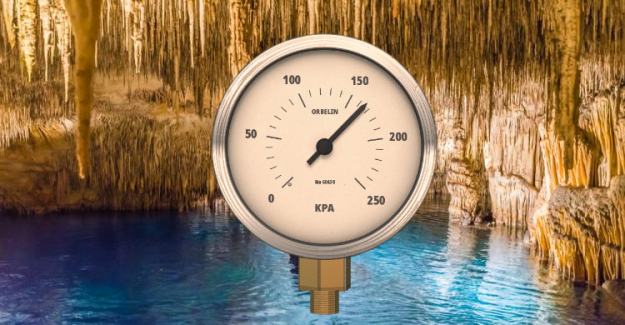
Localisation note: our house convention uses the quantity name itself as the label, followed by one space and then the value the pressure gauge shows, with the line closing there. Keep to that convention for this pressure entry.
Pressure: 165 kPa
